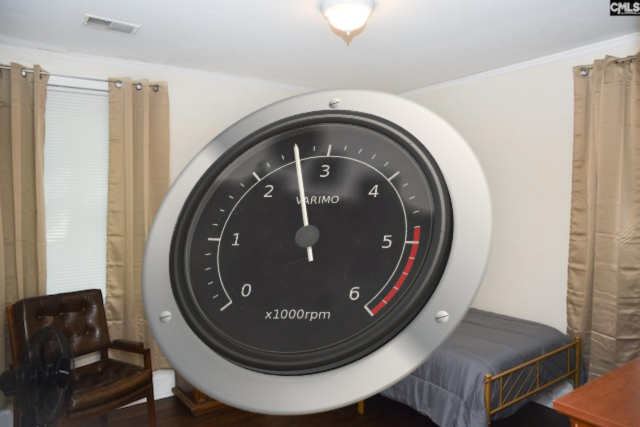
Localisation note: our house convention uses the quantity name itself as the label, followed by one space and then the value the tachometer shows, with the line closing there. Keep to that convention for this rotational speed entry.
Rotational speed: 2600 rpm
